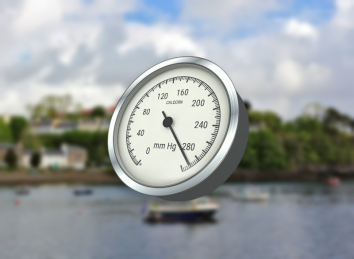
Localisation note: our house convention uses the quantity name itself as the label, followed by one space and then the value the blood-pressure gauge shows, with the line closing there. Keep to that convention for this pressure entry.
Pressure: 290 mmHg
